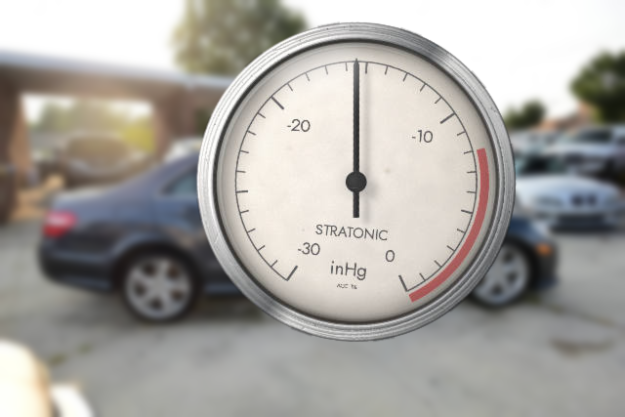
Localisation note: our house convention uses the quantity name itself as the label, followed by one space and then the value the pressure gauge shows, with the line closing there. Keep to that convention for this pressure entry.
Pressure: -15.5 inHg
